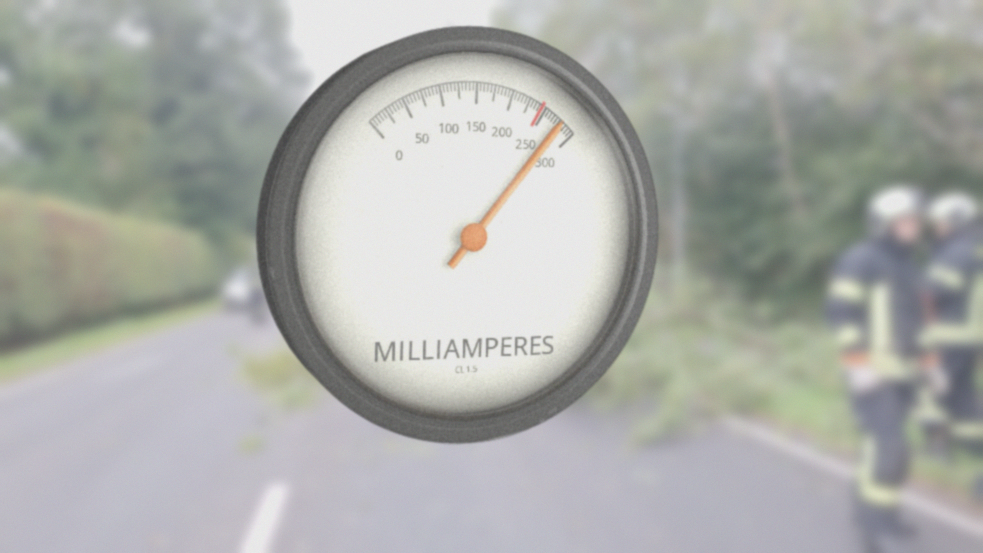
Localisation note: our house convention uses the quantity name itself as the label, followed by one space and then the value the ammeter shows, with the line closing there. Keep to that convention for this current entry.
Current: 275 mA
